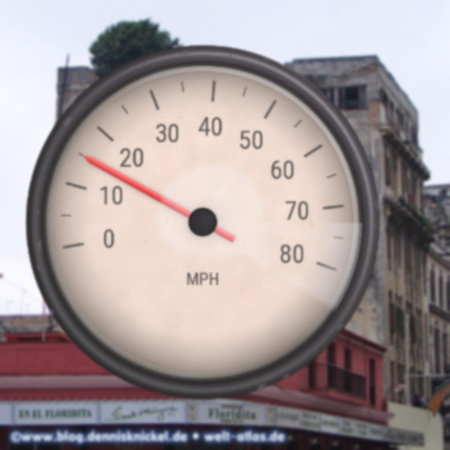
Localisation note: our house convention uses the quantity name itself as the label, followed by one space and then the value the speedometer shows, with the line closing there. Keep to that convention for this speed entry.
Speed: 15 mph
